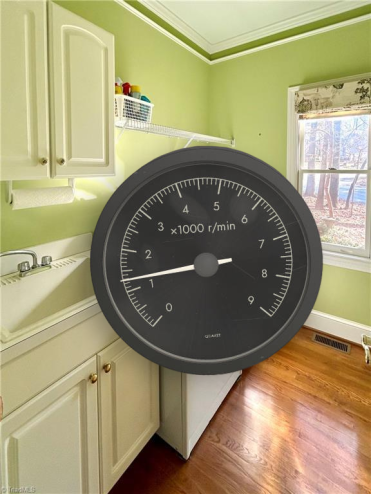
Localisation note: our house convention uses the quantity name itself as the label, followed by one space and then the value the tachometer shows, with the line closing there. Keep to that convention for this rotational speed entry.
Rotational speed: 1300 rpm
